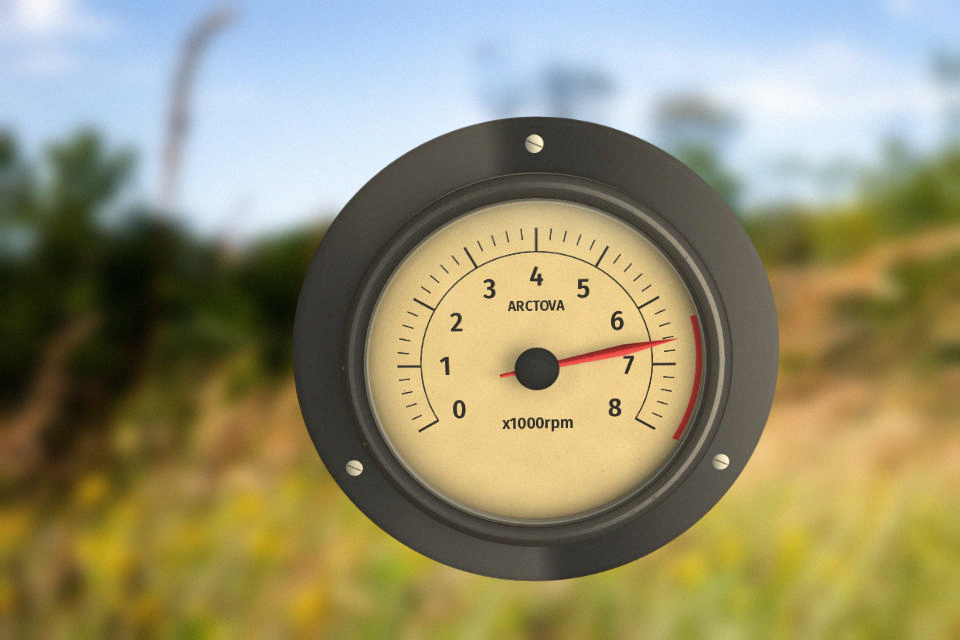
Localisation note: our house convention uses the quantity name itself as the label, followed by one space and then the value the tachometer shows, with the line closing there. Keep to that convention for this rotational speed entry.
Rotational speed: 6600 rpm
